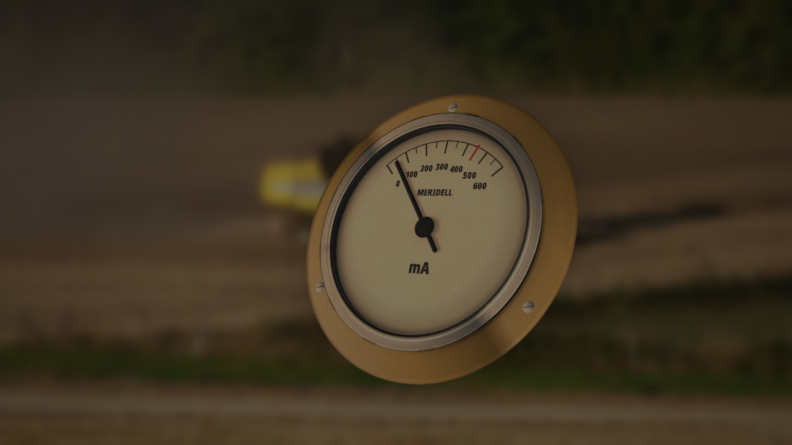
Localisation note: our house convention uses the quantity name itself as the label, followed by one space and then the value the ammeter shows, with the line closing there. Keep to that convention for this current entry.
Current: 50 mA
